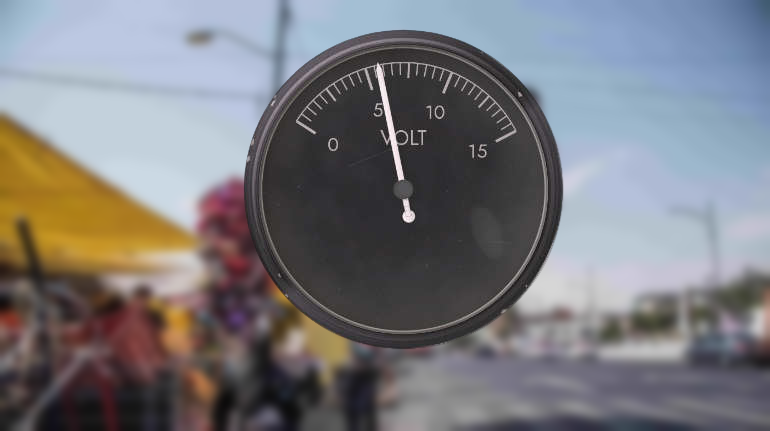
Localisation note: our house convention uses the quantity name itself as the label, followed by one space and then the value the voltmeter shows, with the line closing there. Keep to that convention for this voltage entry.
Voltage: 5.75 V
